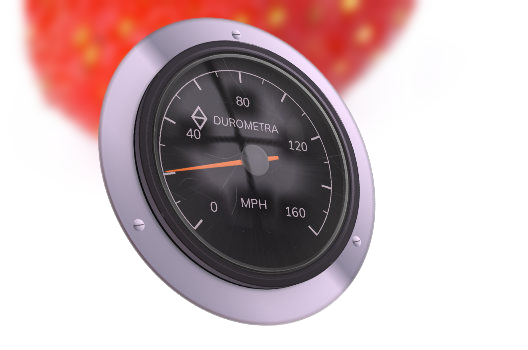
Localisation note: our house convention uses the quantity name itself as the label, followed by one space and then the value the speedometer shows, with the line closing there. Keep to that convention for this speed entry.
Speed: 20 mph
